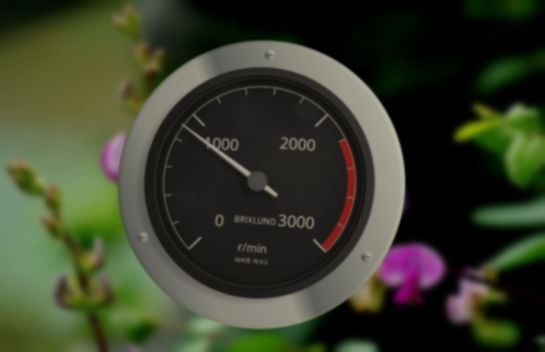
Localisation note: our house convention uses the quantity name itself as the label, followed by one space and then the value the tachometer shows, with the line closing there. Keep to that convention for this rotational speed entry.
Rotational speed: 900 rpm
